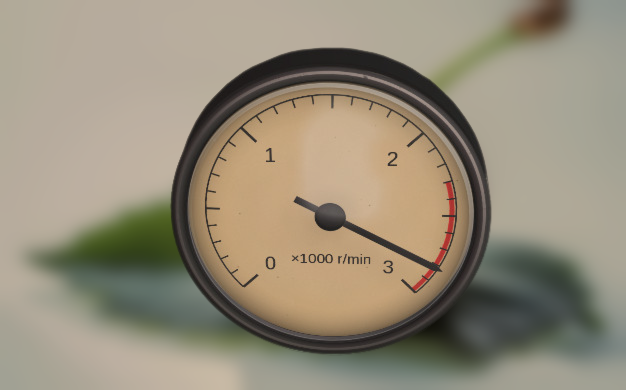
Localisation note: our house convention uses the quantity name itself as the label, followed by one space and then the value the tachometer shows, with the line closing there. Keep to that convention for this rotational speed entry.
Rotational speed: 2800 rpm
